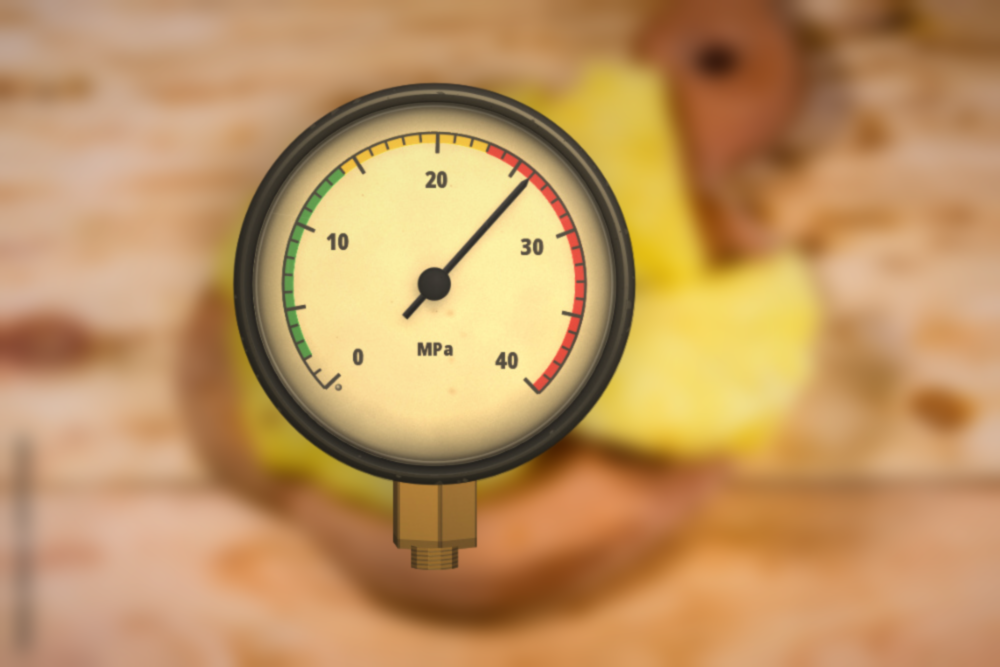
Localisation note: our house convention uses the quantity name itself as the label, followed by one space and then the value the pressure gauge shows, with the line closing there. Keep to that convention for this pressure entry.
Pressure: 26 MPa
